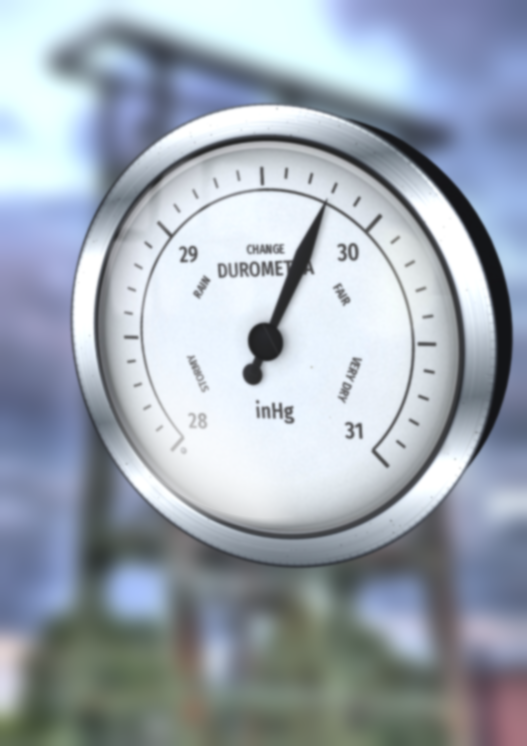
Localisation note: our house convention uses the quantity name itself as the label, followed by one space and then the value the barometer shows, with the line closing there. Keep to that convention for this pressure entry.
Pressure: 29.8 inHg
